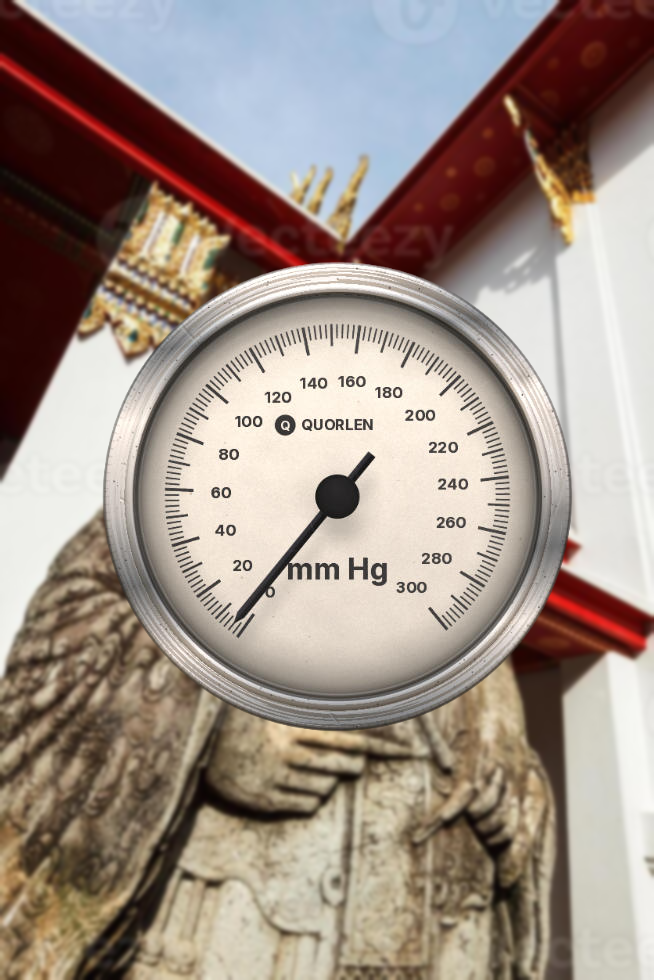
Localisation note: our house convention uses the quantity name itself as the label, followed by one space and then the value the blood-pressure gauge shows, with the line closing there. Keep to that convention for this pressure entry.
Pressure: 4 mmHg
